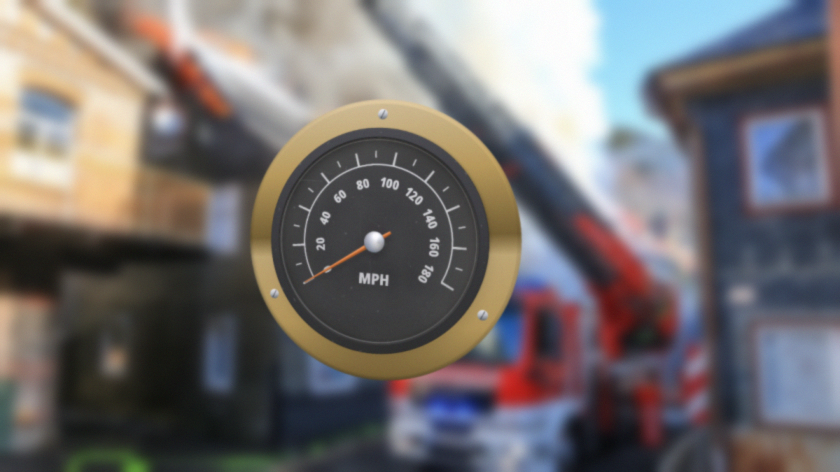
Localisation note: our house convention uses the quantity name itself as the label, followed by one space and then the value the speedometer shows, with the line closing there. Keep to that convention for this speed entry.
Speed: 0 mph
